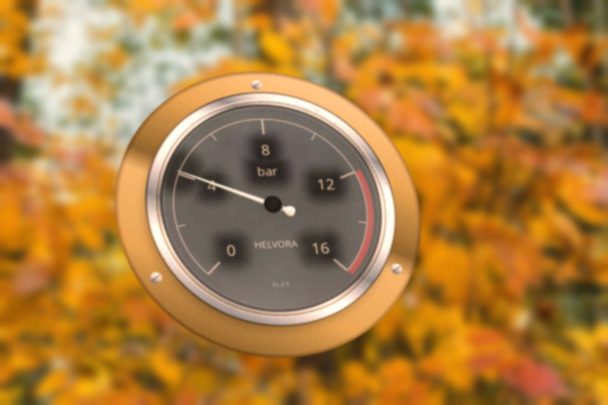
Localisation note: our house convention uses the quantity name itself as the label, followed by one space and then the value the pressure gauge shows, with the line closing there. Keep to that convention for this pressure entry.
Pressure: 4 bar
